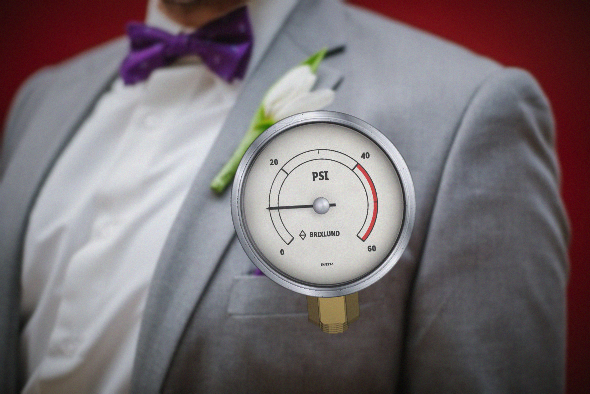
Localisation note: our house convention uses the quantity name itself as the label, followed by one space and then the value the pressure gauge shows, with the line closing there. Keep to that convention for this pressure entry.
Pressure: 10 psi
